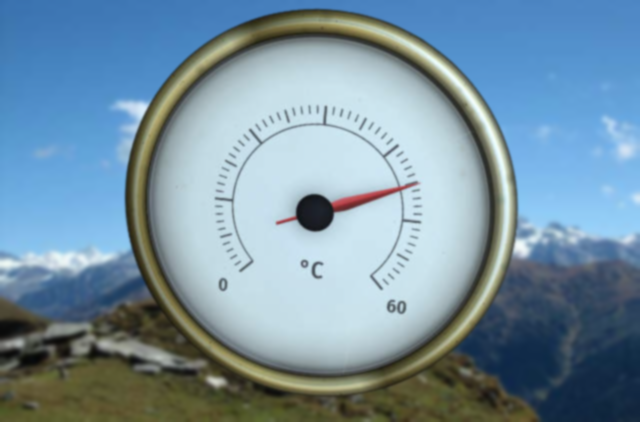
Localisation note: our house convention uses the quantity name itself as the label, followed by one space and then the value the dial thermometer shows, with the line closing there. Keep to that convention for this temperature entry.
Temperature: 45 °C
